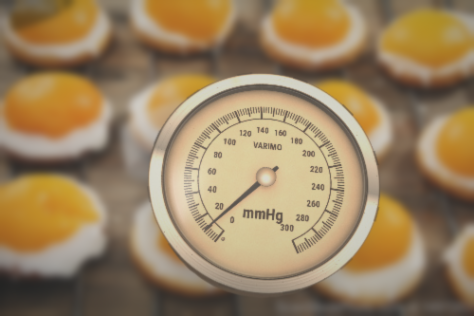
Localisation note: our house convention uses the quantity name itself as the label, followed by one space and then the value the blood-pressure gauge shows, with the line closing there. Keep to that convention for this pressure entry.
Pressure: 10 mmHg
